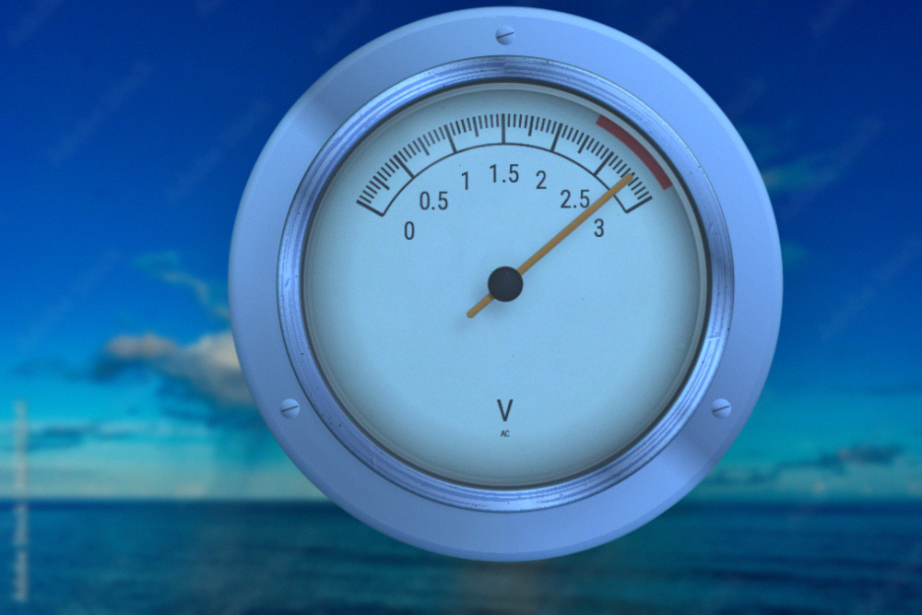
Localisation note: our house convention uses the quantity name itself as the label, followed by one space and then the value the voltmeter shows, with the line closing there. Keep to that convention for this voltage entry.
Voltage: 2.75 V
